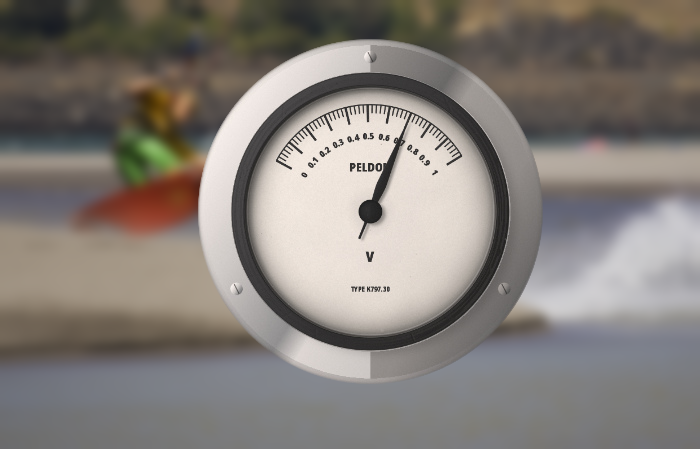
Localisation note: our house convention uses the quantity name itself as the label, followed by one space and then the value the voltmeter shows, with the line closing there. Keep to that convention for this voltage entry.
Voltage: 0.7 V
